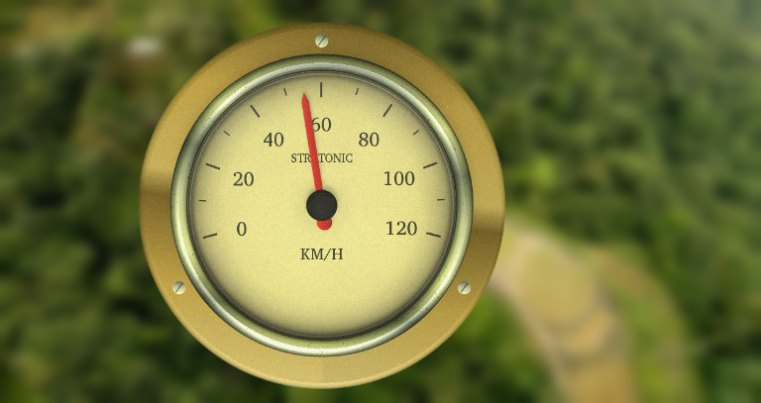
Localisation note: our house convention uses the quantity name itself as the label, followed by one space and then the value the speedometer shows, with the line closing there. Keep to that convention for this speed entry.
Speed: 55 km/h
